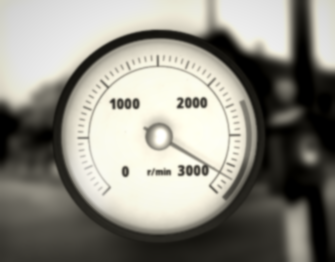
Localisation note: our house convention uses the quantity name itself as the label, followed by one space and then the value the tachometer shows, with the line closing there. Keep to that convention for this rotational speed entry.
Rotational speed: 2850 rpm
